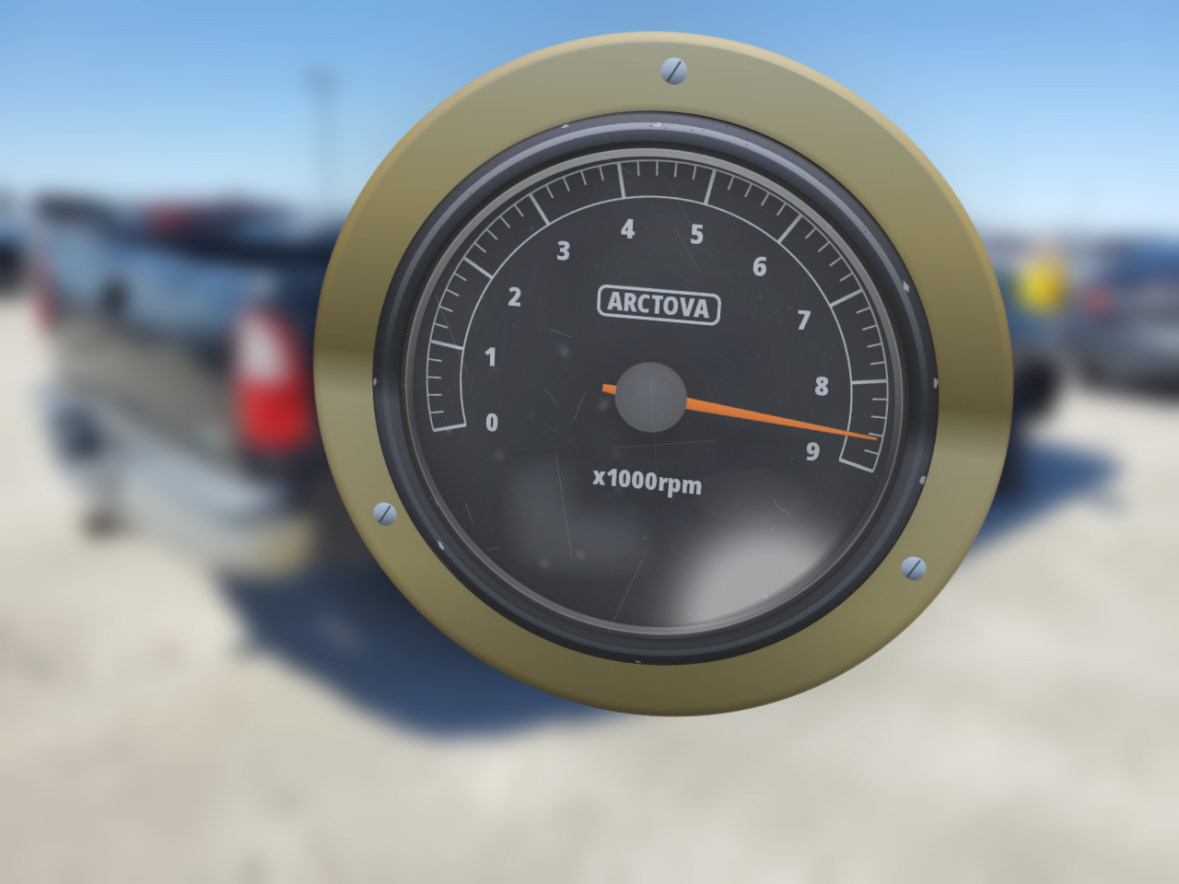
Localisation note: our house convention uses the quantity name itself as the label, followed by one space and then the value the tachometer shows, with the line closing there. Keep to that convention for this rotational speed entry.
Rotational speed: 8600 rpm
